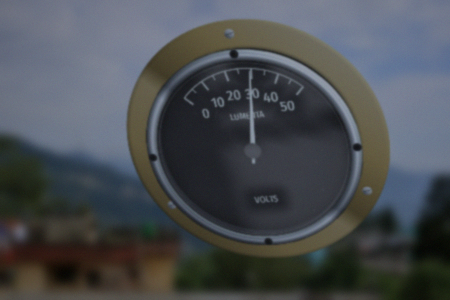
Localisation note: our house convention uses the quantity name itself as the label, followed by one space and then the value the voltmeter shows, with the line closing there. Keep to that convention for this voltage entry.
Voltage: 30 V
